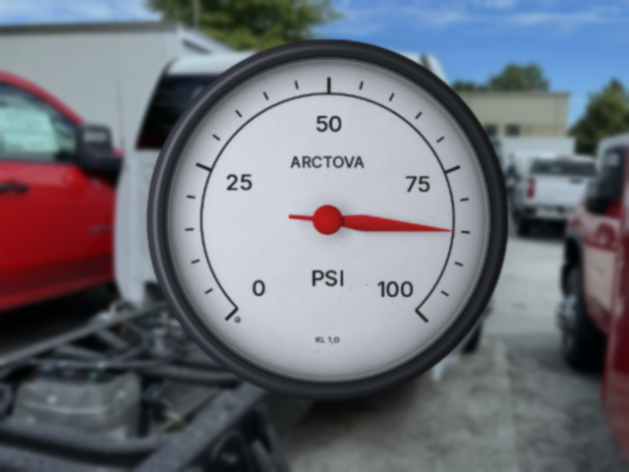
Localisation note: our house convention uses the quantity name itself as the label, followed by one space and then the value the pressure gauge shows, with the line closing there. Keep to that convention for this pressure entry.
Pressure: 85 psi
